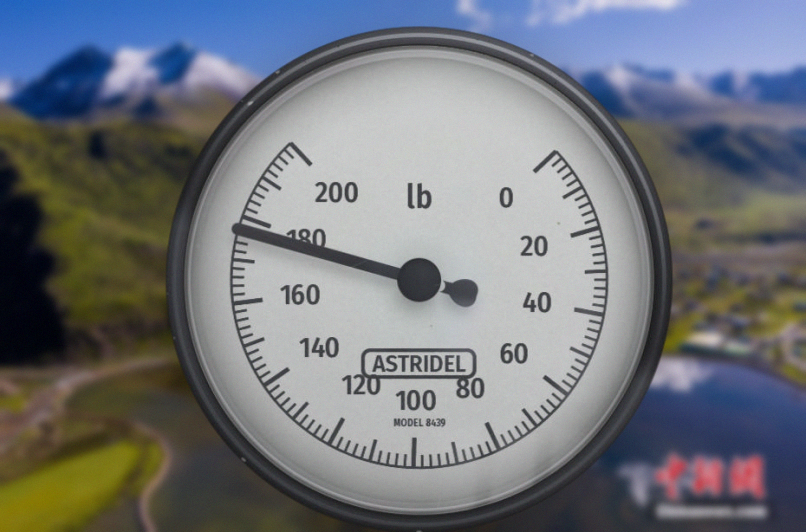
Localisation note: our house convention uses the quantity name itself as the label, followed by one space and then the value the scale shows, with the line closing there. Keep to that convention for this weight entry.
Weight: 177 lb
